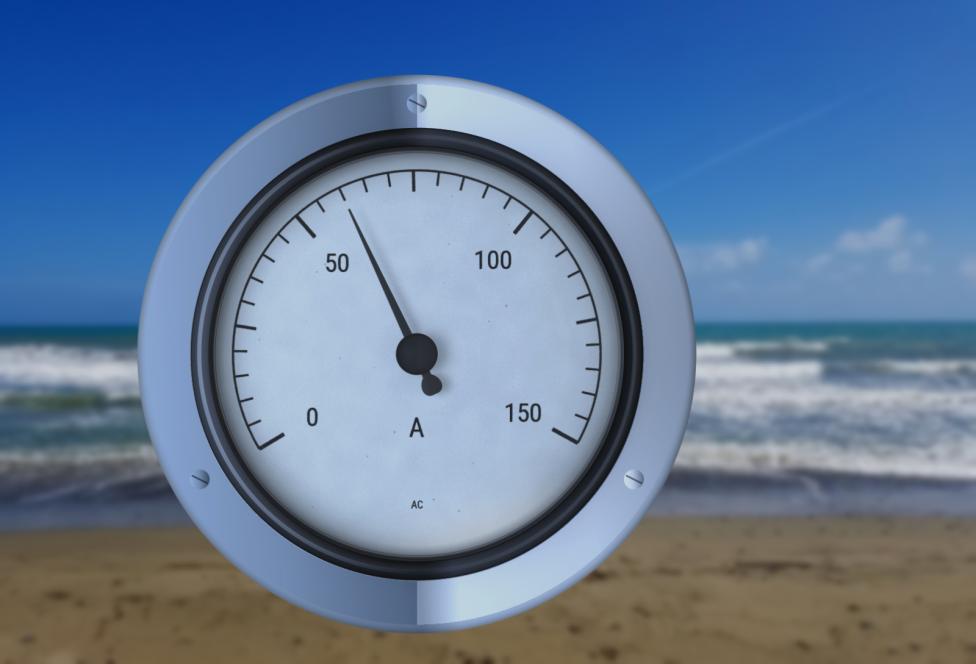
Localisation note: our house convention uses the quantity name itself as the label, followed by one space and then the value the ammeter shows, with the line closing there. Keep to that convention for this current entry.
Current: 60 A
